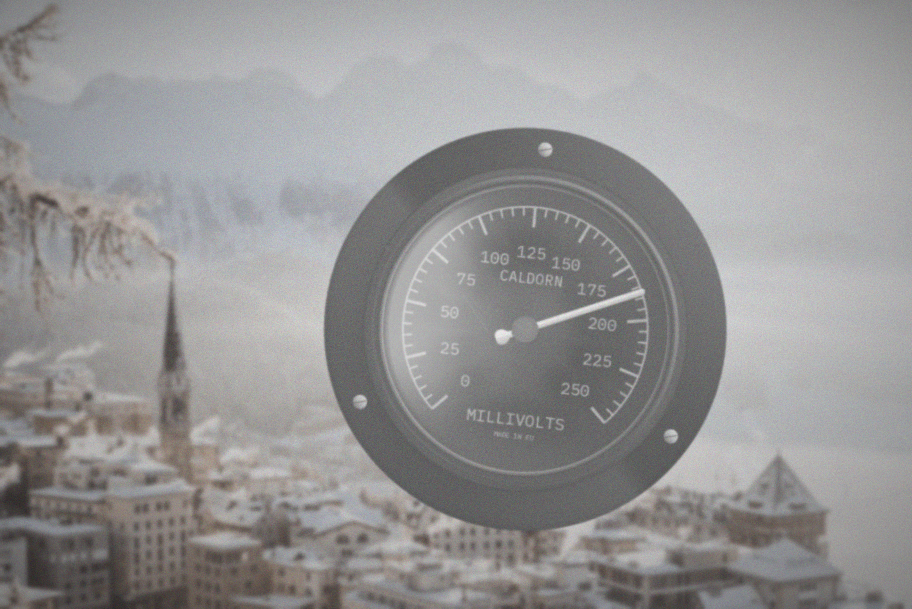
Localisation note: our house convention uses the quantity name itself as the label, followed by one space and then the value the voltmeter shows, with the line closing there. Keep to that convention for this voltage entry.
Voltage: 187.5 mV
